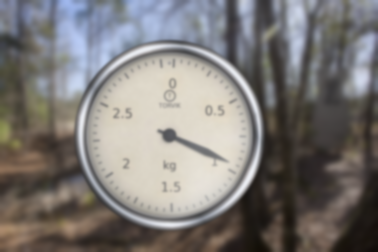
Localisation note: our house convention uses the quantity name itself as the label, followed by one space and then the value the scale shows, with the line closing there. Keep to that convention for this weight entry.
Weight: 0.95 kg
